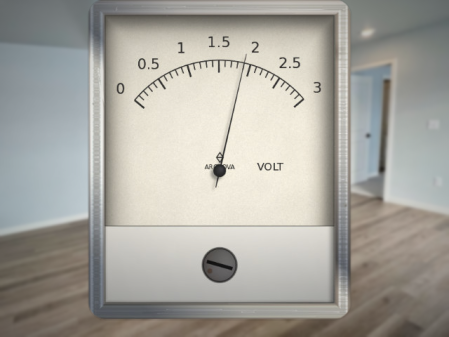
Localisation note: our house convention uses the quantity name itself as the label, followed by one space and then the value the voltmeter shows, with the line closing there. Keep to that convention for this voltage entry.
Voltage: 1.9 V
